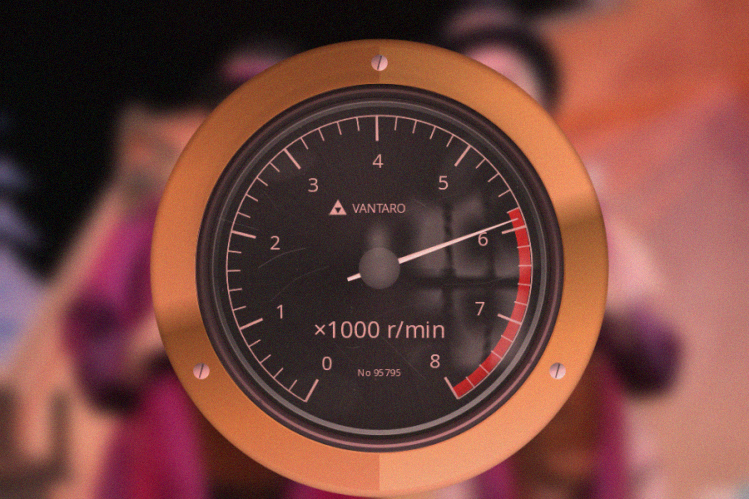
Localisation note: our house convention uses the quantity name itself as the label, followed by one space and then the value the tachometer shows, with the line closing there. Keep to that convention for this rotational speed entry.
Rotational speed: 5900 rpm
